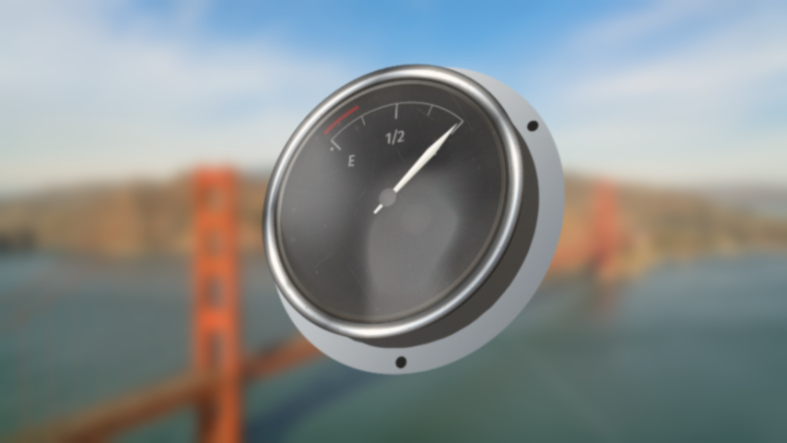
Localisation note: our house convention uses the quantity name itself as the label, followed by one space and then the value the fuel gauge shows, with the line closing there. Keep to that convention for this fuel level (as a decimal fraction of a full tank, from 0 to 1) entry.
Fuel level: 1
